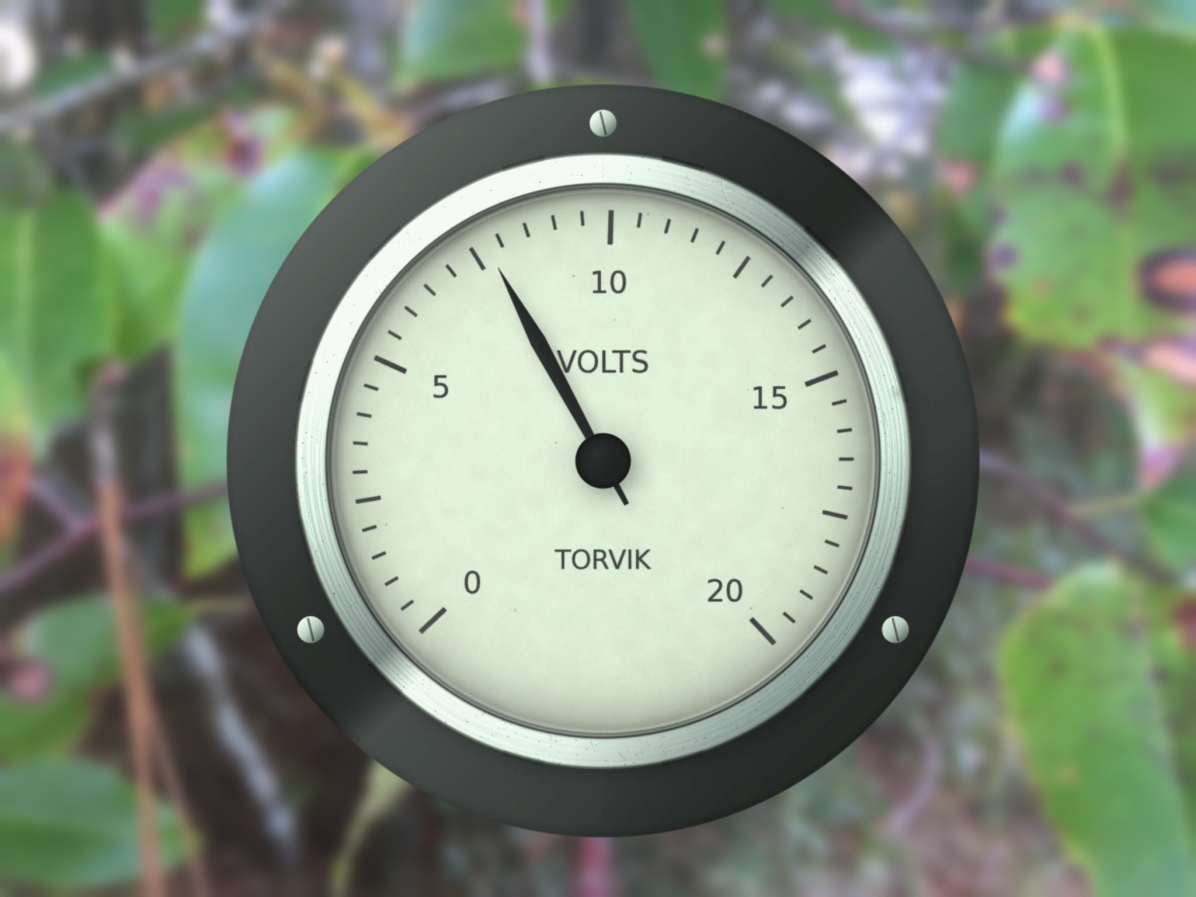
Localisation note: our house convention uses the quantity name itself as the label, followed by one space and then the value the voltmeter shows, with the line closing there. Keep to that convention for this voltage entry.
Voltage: 7.75 V
